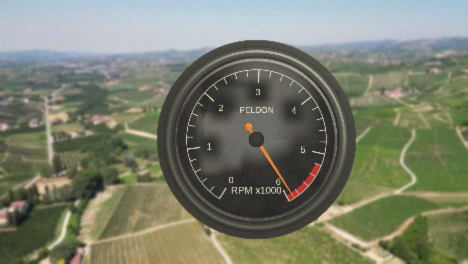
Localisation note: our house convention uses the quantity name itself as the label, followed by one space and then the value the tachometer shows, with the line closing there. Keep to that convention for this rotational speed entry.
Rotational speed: 5900 rpm
